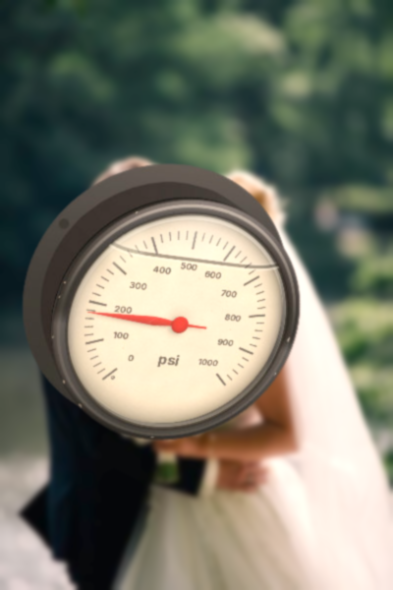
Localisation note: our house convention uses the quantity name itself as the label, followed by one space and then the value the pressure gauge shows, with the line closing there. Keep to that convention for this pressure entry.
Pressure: 180 psi
